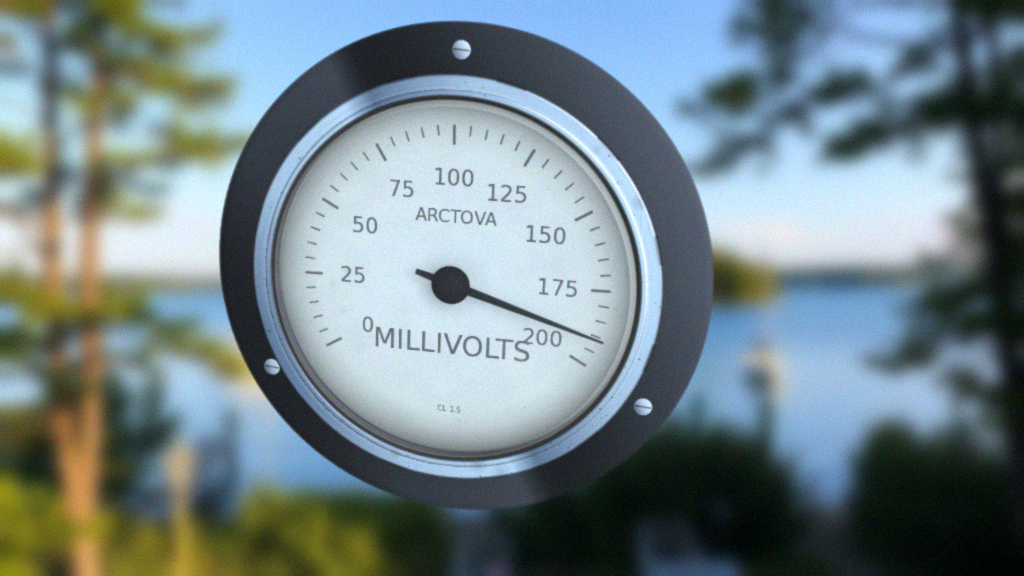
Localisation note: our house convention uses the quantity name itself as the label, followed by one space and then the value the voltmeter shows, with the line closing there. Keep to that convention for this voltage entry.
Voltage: 190 mV
